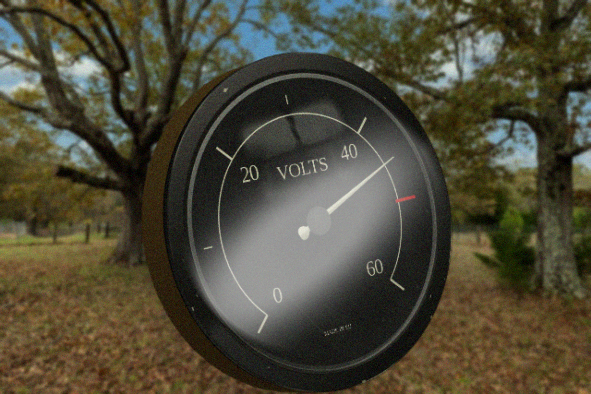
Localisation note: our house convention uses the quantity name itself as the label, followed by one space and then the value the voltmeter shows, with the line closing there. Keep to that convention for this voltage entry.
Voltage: 45 V
